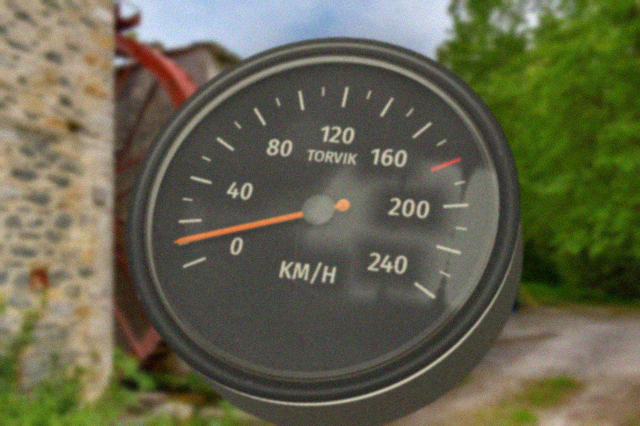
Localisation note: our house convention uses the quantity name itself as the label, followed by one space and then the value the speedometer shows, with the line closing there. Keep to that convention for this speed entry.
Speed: 10 km/h
